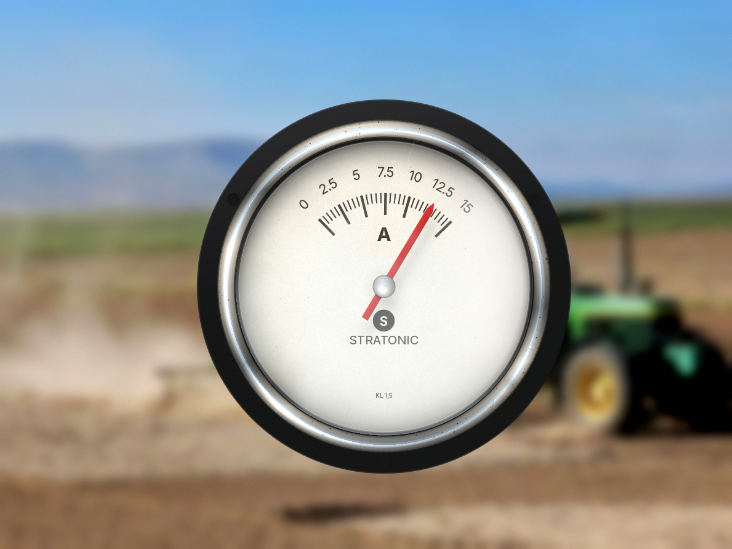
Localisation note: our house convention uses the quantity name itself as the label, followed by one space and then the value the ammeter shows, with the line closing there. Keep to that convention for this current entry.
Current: 12.5 A
